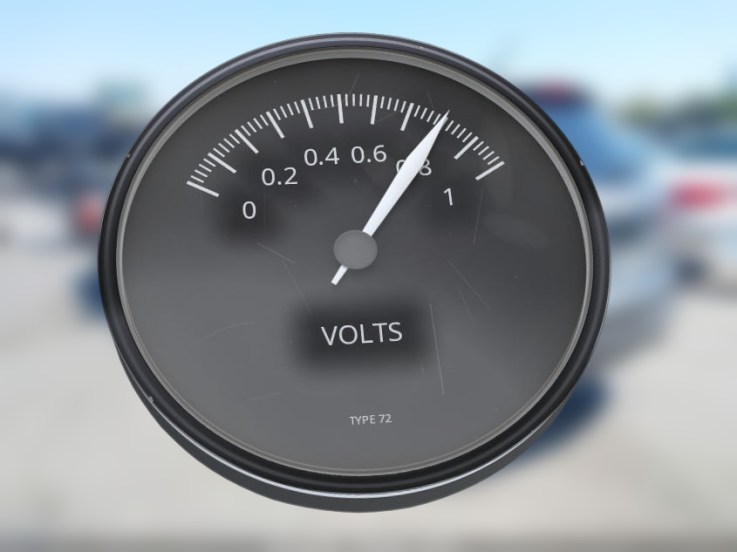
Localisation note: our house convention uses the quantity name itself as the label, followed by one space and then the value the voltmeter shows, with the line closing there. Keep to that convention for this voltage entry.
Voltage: 0.8 V
